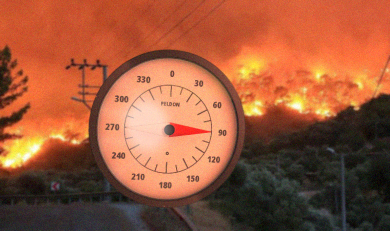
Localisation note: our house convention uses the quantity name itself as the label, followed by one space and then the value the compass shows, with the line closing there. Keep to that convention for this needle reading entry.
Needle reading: 90 °
